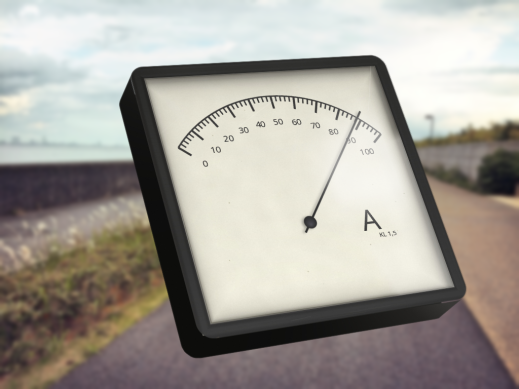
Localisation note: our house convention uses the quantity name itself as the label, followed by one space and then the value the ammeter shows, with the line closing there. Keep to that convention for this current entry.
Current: 88 A
